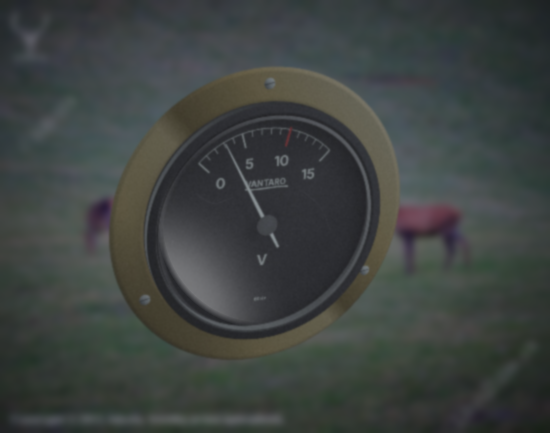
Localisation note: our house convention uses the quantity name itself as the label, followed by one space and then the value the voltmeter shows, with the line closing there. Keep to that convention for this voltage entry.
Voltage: 3 V
